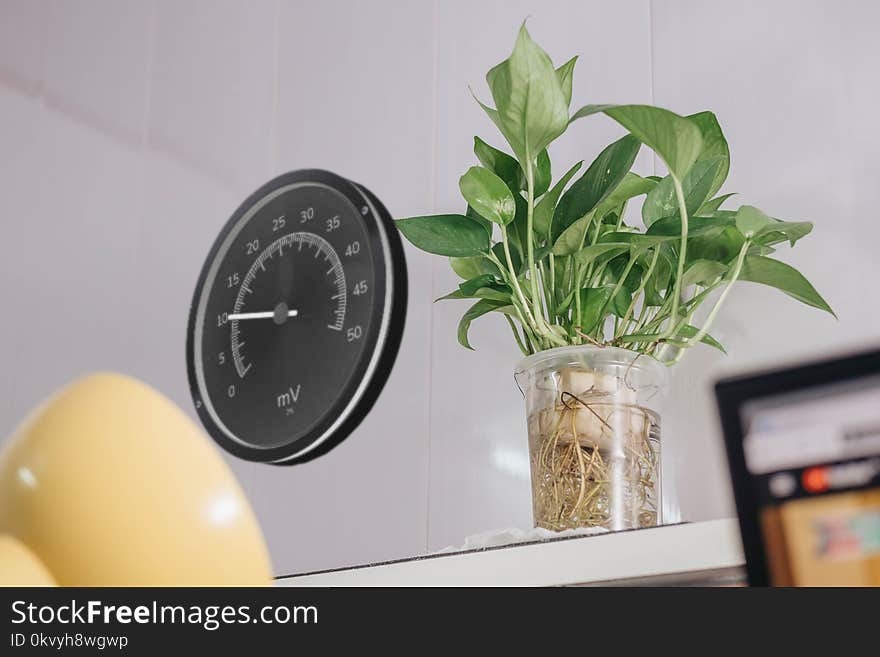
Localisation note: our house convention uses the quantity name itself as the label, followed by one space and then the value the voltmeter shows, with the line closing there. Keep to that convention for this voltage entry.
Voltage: 10 mV
